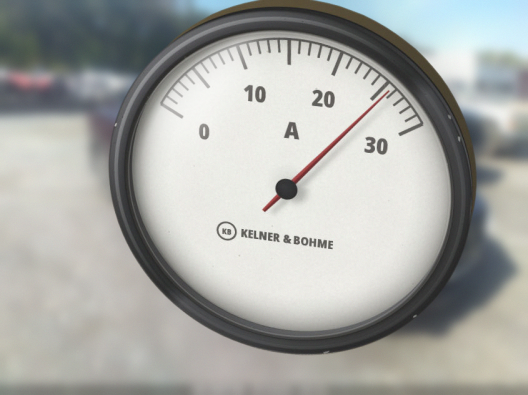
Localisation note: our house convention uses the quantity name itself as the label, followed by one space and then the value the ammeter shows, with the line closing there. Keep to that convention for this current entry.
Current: 25.5 A
